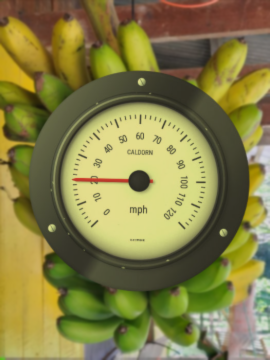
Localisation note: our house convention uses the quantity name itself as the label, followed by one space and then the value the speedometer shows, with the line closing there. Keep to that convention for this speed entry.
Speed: 20 mph
